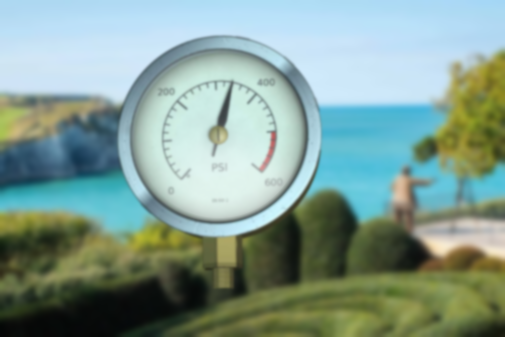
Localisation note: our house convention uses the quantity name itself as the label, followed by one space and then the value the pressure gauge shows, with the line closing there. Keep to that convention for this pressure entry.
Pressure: 340 psi
